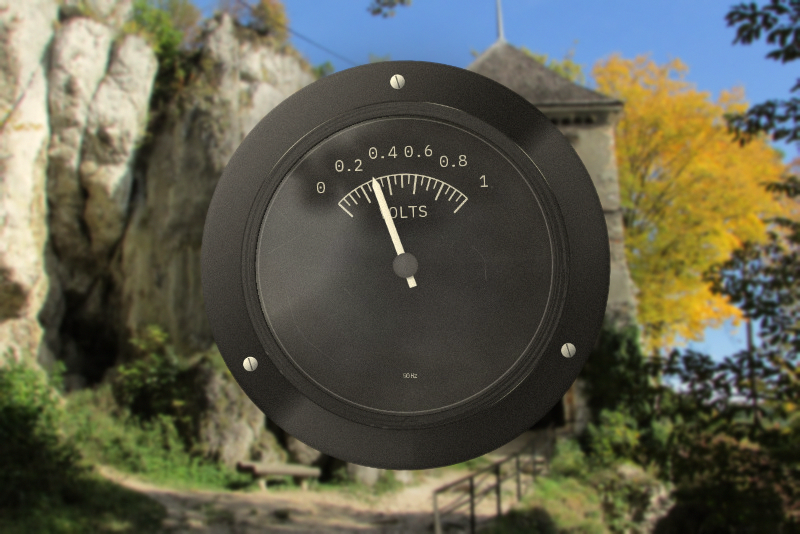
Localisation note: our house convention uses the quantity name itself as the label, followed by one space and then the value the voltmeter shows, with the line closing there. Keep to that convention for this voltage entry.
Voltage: 0.3 V
